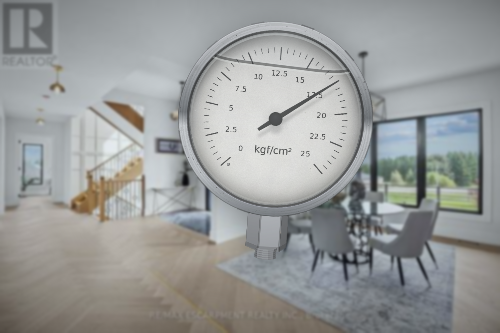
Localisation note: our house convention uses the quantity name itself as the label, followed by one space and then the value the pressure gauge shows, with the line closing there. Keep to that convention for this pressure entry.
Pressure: 17.5 kg/cm²
